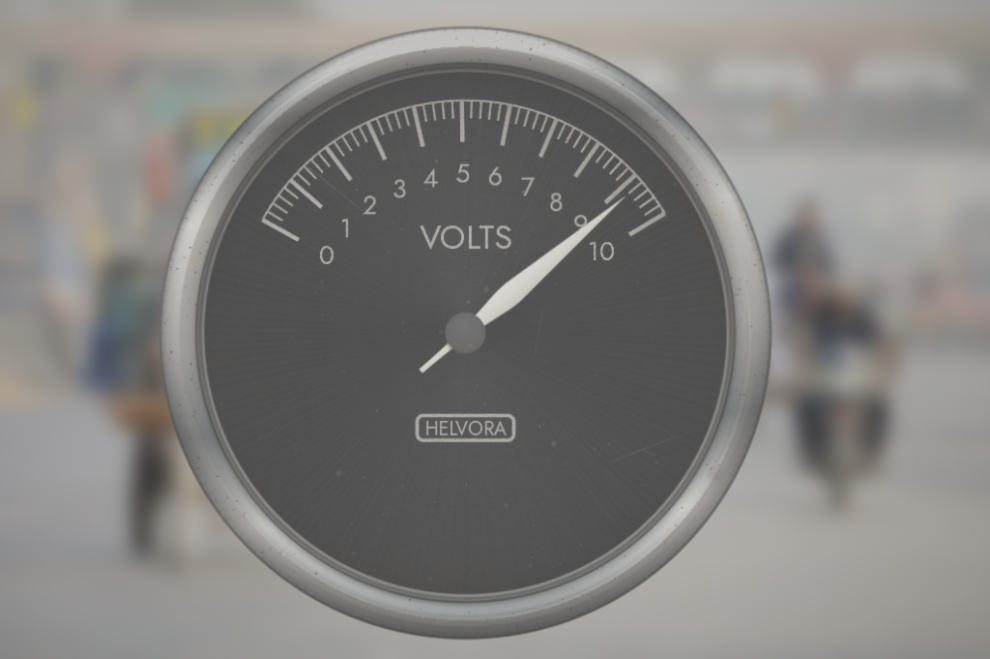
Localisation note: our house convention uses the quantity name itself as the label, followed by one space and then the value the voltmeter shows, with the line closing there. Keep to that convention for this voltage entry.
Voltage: 9.2 V
